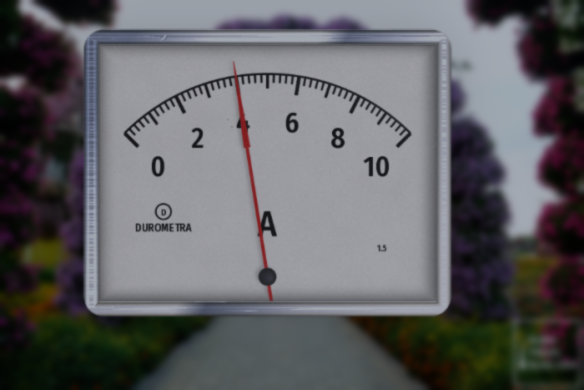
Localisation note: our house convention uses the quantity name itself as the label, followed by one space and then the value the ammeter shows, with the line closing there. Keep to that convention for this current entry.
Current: 4 A
